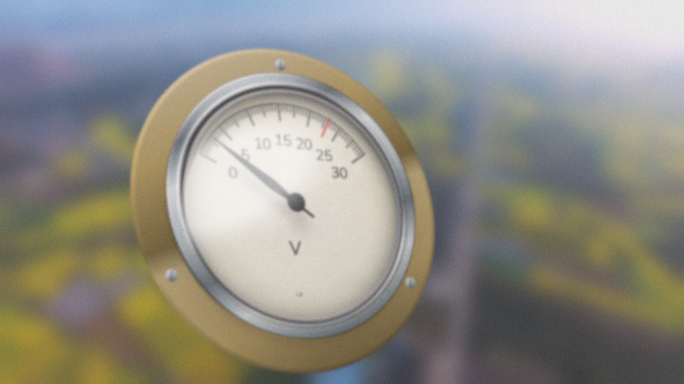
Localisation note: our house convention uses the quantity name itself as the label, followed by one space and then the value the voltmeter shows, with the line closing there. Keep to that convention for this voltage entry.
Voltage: 2.5 V
